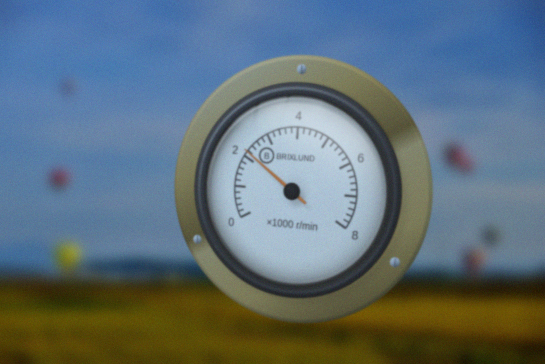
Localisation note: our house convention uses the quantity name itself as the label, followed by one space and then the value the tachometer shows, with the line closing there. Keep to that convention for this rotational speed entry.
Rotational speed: 2200 rpm
